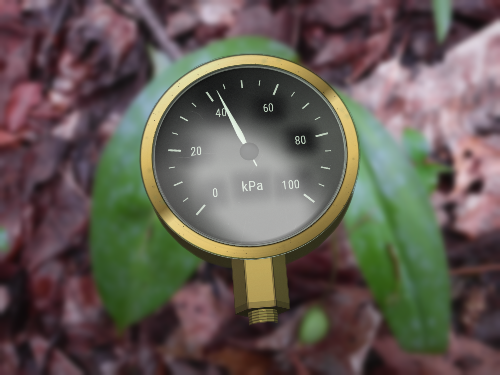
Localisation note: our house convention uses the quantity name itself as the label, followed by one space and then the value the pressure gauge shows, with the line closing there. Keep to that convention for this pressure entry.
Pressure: 42.5 kPa
